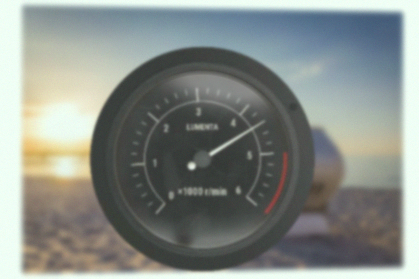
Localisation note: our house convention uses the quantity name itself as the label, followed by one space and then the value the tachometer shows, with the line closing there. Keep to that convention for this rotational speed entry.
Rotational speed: 4400 rpm
